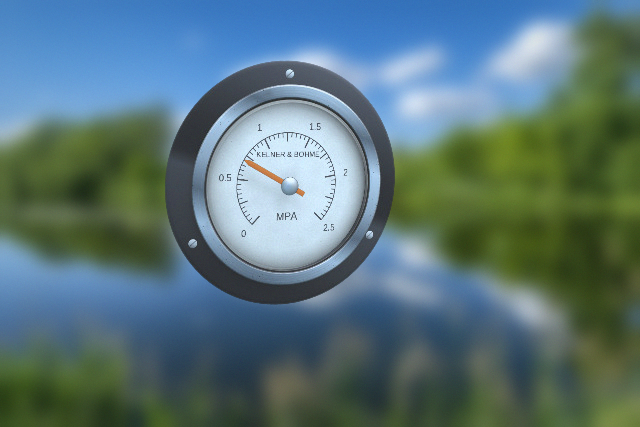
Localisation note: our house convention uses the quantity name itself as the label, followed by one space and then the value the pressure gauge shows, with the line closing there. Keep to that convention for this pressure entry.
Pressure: 0.7 MPa
